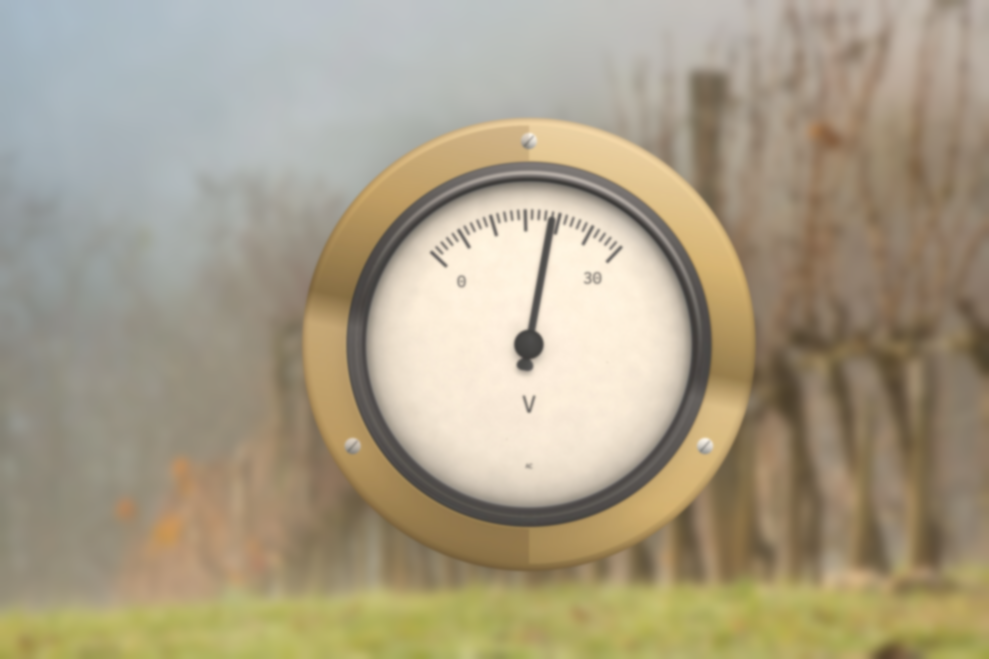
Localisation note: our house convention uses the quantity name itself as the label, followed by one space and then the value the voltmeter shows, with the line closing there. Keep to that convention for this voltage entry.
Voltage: 19 V
